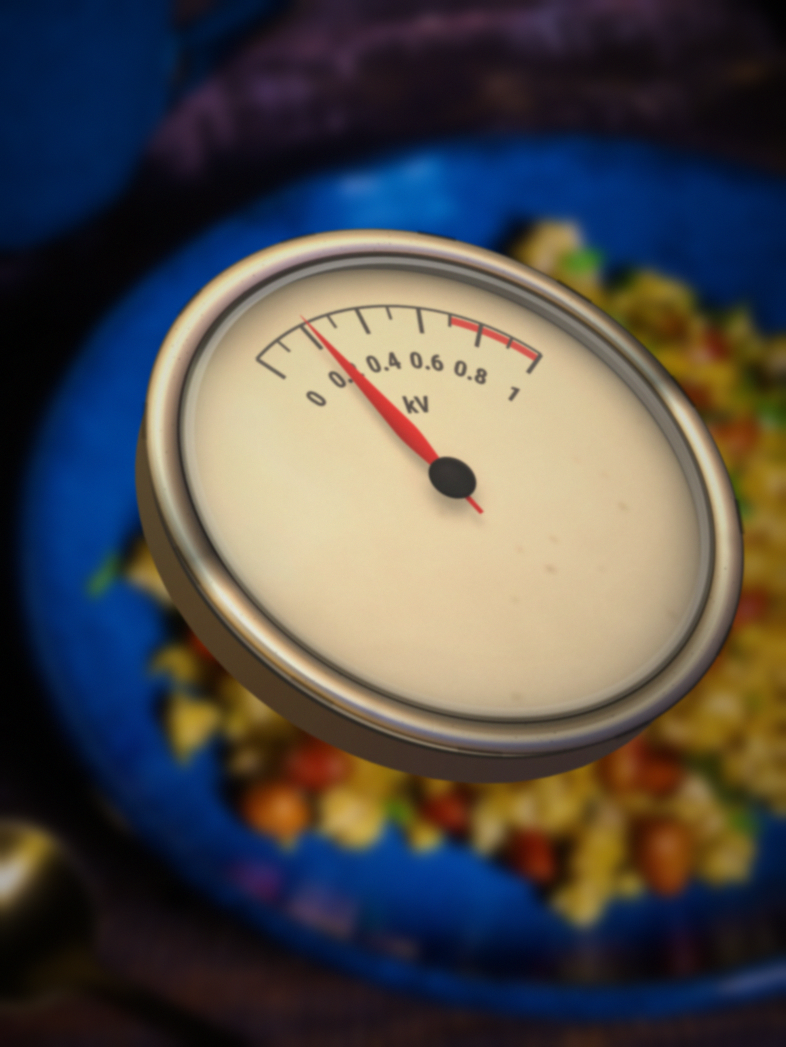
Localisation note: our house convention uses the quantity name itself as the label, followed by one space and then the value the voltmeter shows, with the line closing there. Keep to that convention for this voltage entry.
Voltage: 0.2 kV
